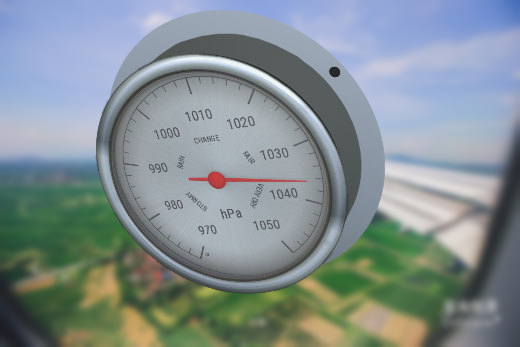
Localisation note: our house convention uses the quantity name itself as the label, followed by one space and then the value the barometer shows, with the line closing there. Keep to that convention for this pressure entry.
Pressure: 1036 hPa
